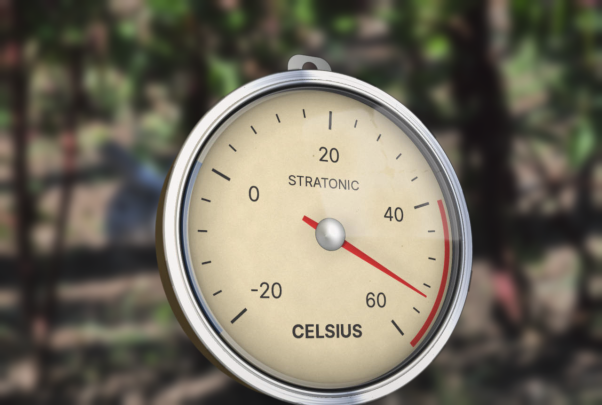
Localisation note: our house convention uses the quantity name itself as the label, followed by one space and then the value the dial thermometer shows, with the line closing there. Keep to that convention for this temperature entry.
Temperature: 54 °C
